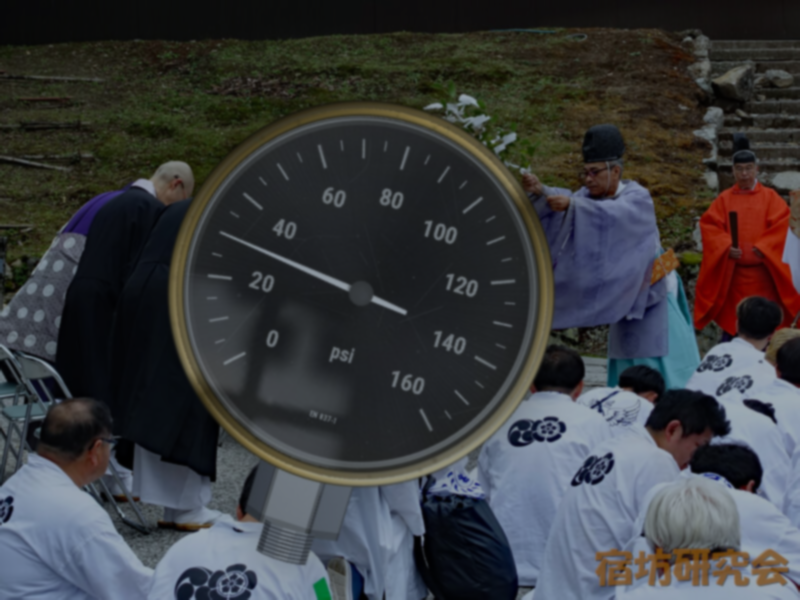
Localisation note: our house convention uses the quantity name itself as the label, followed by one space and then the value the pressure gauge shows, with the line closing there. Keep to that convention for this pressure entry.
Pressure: 30 psi
